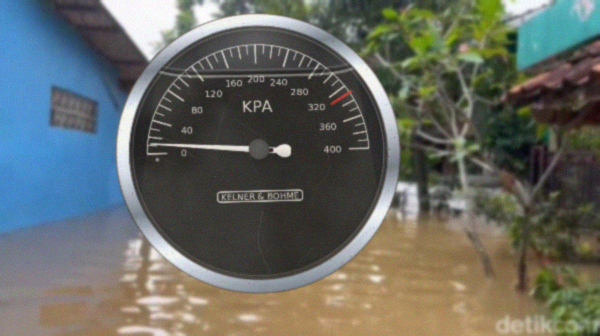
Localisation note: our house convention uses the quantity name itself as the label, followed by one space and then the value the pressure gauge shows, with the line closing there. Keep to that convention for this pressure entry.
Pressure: 10 kPa
